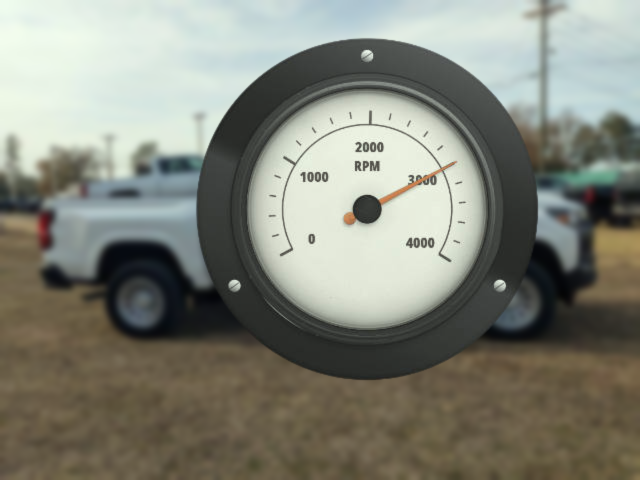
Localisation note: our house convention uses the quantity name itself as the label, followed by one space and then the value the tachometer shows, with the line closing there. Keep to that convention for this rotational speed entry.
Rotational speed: 3000 rpm
